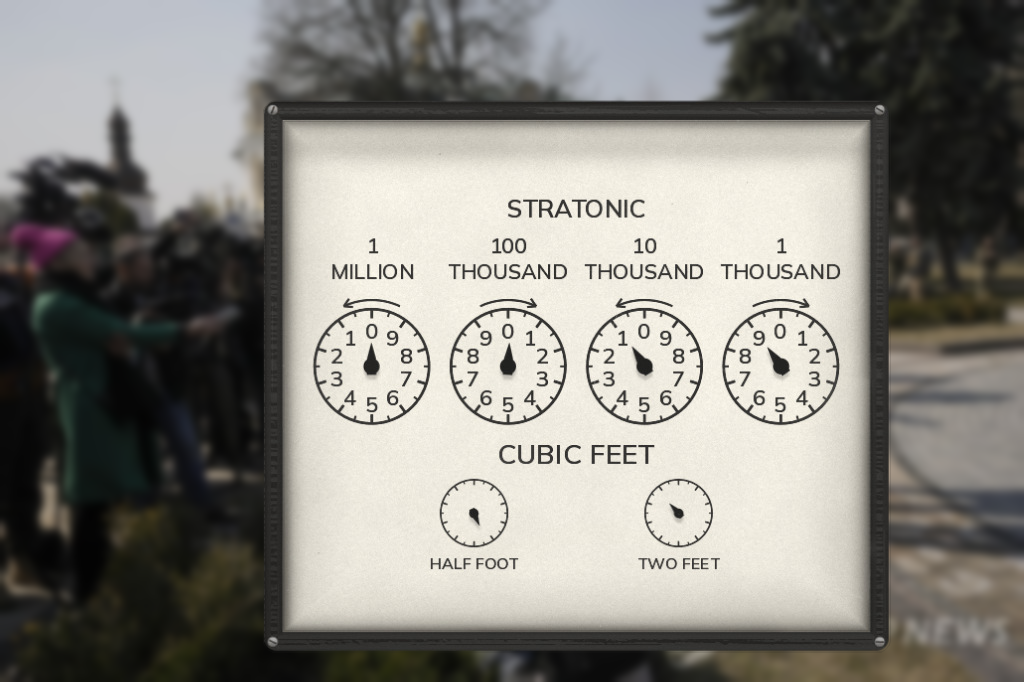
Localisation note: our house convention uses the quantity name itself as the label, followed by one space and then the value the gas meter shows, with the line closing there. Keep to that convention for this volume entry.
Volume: 900 ft³
